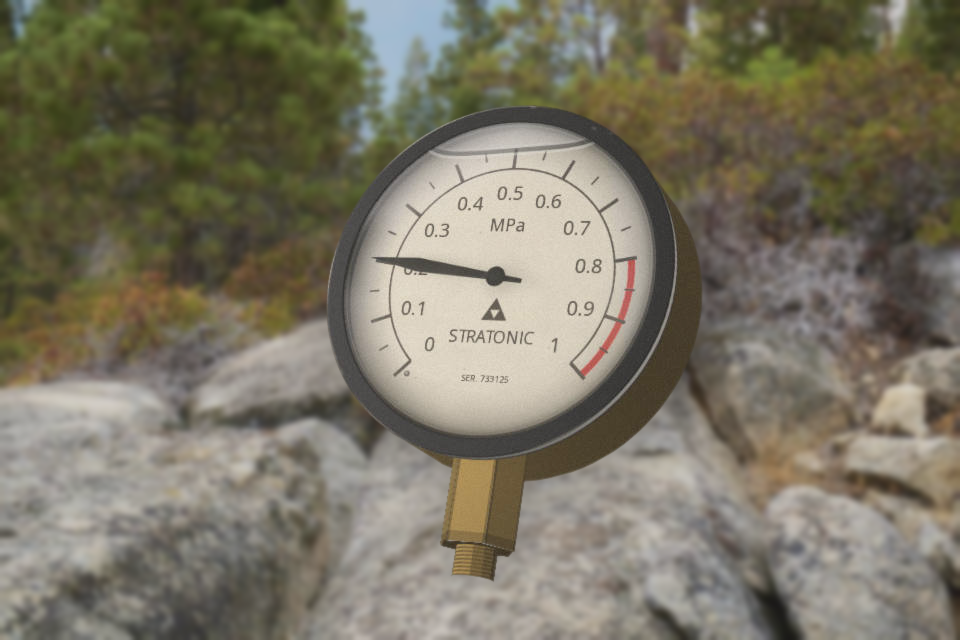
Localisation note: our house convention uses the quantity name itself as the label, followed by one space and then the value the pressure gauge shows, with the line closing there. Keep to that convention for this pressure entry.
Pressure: 0.2 MPa
